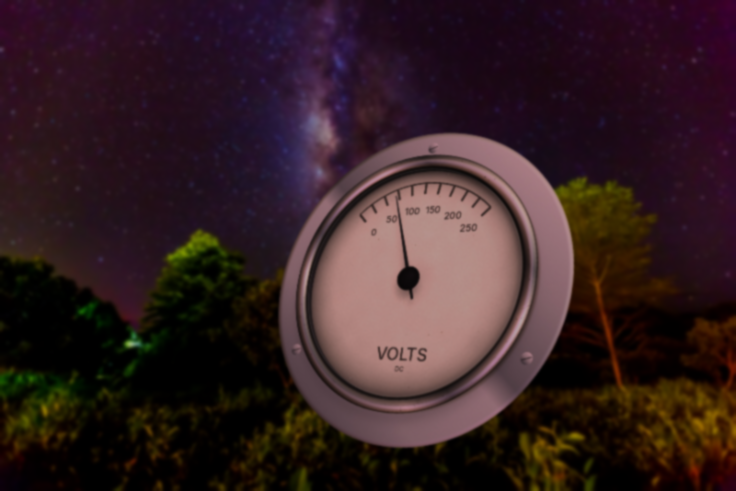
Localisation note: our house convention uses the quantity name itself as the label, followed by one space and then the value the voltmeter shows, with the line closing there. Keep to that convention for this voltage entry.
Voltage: 75 V
